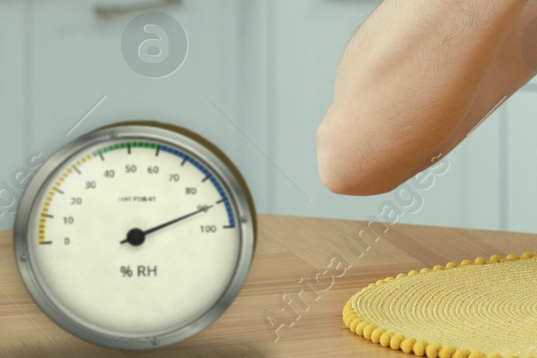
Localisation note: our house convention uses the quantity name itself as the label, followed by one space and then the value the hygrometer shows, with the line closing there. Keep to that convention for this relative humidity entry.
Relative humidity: 90 %
